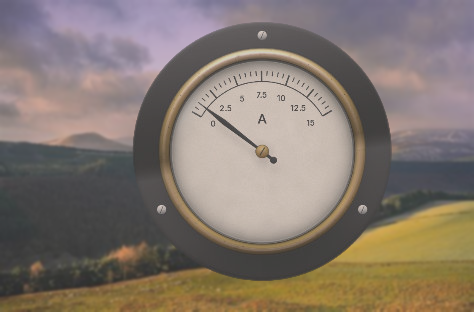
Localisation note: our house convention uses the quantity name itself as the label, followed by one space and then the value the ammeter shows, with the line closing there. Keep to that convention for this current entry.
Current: 1 A
